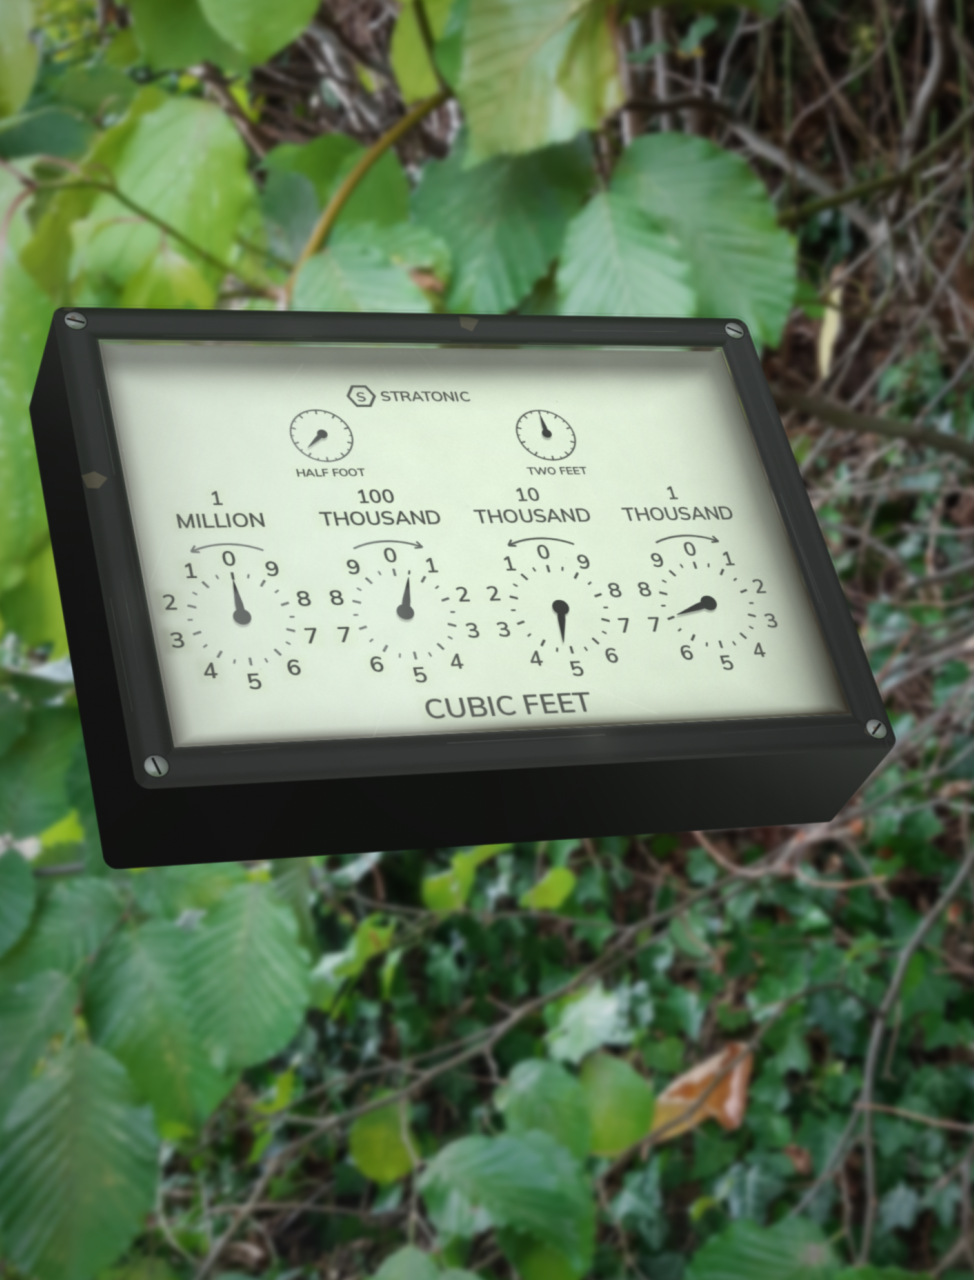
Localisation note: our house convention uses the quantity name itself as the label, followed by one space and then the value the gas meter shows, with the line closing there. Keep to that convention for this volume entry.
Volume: 4700 ft³
